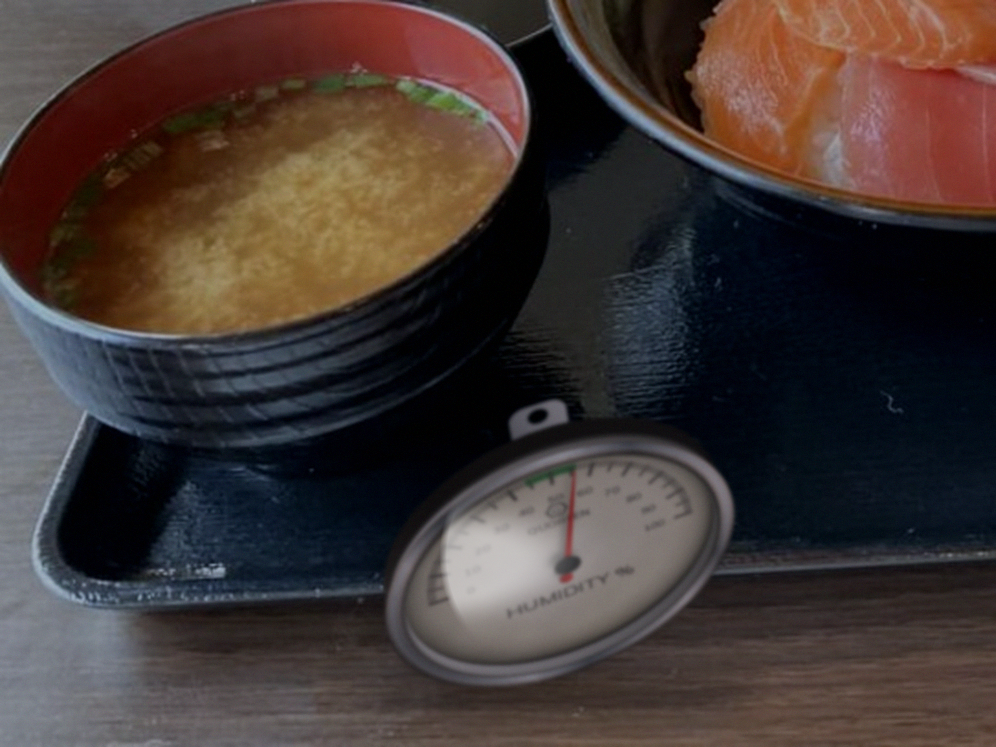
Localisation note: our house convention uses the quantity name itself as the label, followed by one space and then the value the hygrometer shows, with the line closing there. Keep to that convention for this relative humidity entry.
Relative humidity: 55 %
